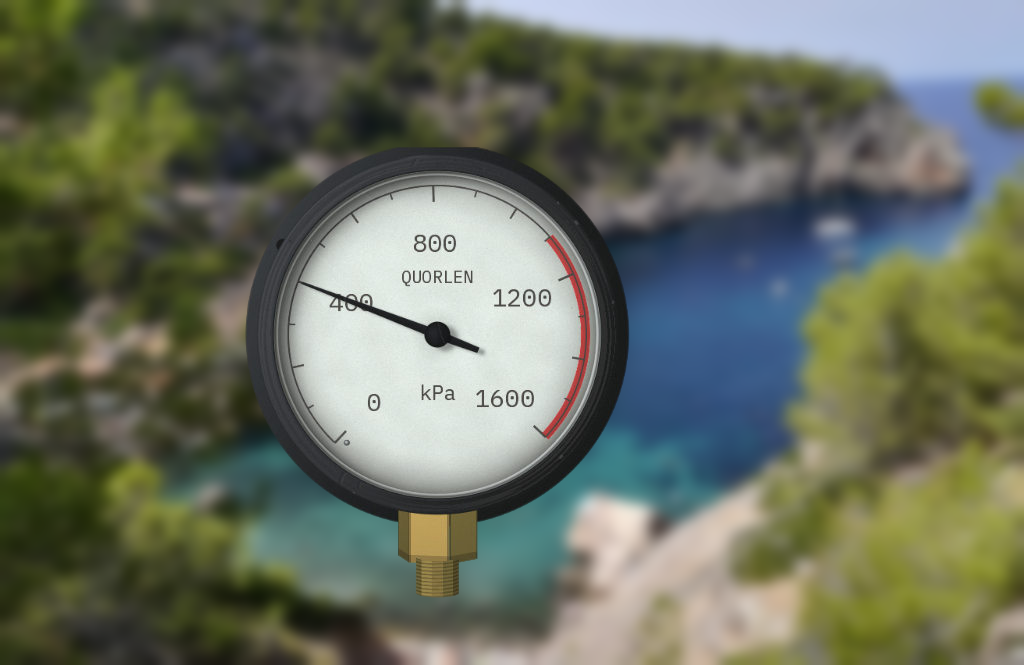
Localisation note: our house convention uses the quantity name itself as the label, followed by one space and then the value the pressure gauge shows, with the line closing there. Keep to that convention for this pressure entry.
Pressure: 400 kPa
